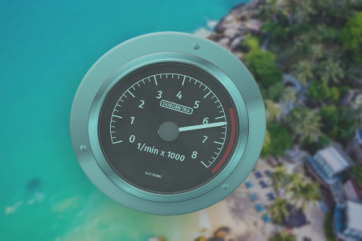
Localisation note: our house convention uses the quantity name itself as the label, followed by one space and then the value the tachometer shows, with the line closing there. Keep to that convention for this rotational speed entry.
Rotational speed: 6200 rpm
